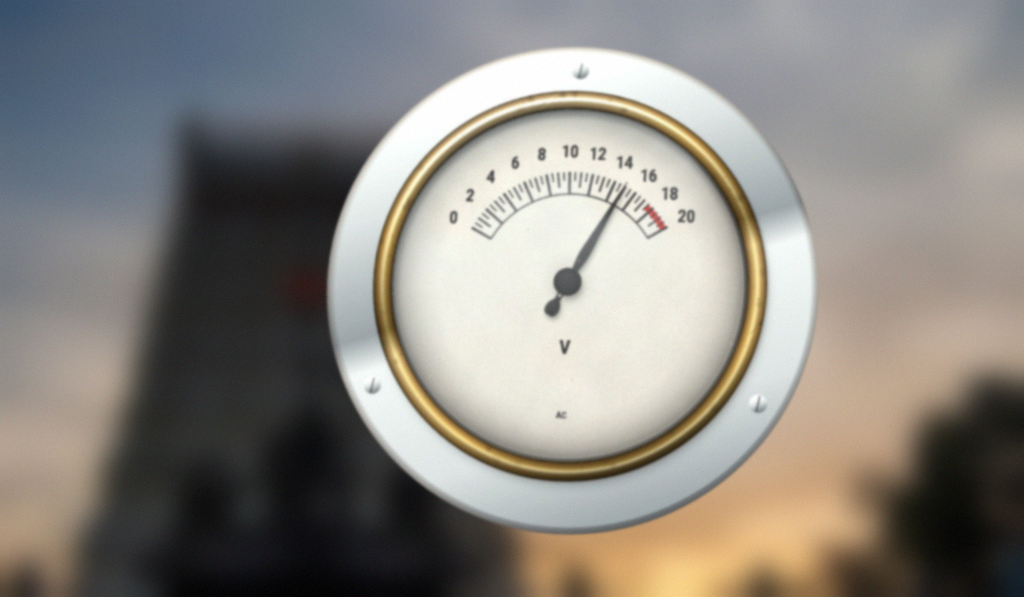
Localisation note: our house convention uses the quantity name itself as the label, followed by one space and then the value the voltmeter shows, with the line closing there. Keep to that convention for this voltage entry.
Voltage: 15 V
